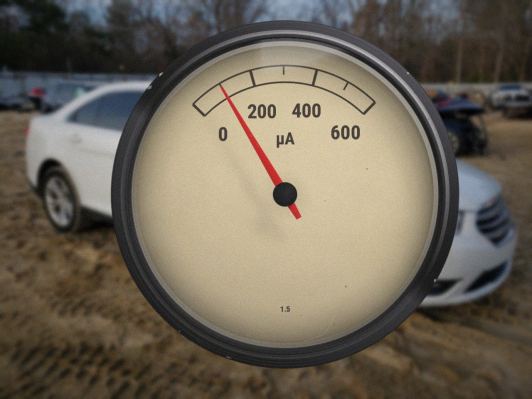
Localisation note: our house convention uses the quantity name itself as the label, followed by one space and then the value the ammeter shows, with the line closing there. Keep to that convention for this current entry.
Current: 100 µA
